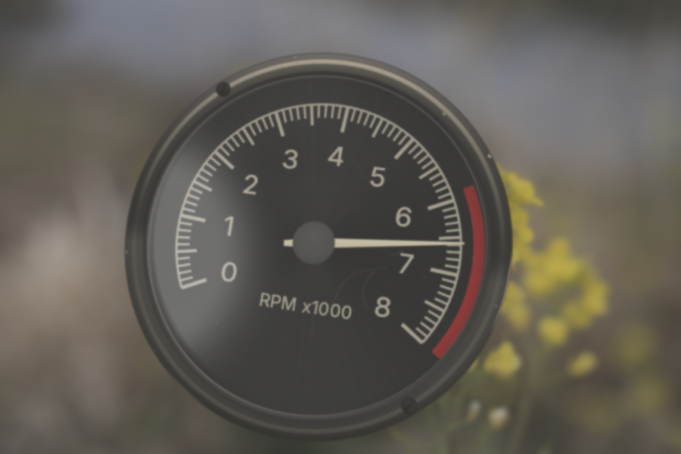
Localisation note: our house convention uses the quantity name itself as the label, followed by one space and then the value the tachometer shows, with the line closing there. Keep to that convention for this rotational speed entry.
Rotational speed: 6600 rpm
